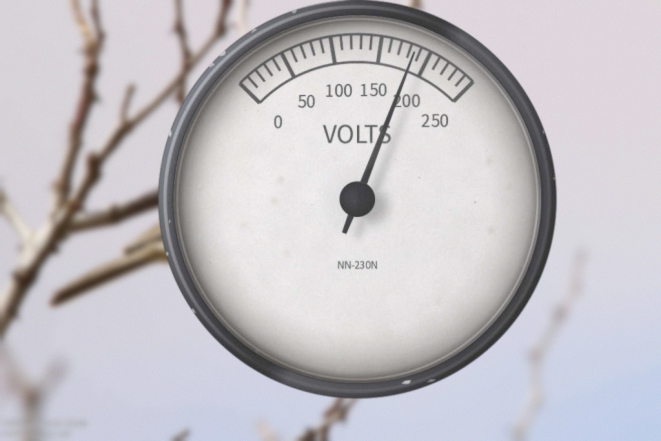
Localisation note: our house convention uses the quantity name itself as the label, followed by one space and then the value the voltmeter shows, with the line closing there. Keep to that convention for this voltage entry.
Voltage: 185 V
